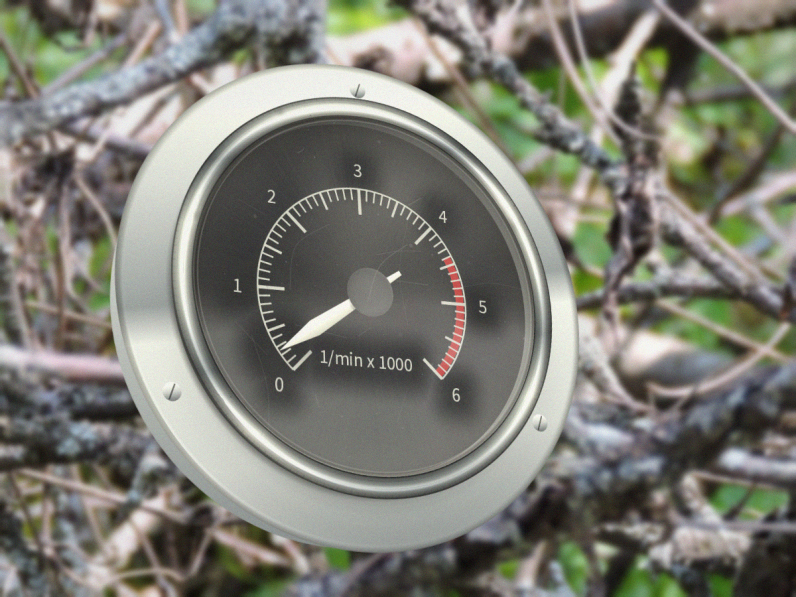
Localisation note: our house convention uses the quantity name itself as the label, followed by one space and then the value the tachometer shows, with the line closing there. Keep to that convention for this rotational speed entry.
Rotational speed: 250 rpm
